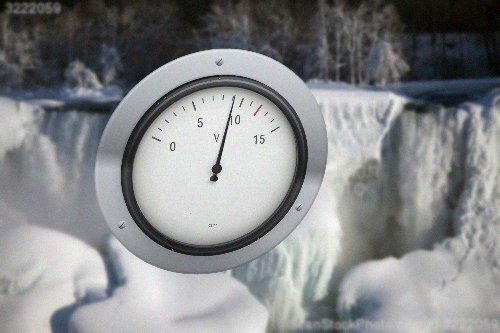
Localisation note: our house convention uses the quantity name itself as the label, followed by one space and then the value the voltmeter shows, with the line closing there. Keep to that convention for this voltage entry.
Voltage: 9 V
